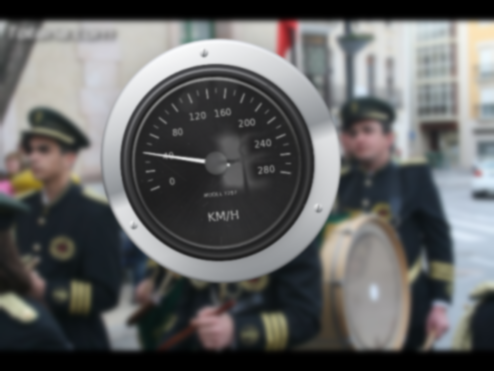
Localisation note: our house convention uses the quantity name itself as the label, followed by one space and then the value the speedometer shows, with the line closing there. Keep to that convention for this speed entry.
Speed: 40 km/h
